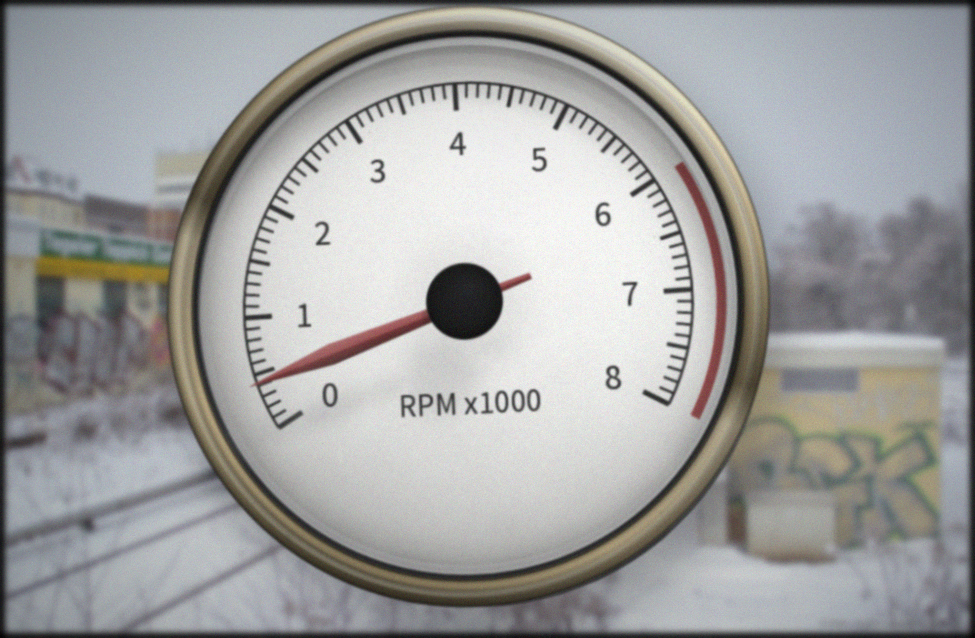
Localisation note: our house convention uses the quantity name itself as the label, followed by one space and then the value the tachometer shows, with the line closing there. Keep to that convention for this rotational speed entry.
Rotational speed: 400 rpm
